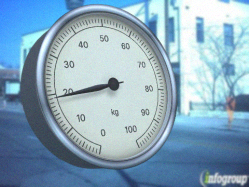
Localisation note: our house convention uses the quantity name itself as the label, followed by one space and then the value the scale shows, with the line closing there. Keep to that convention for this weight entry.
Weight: 19 kg
